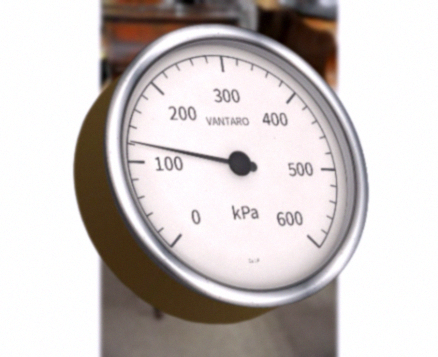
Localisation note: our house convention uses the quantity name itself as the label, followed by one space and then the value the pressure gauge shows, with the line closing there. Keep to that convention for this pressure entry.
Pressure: 120 kPa
